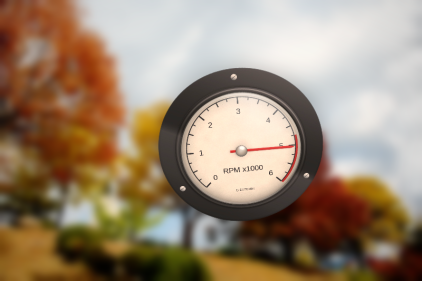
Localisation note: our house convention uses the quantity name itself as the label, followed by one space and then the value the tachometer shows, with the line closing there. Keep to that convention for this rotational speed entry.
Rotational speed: 5000 rpm
